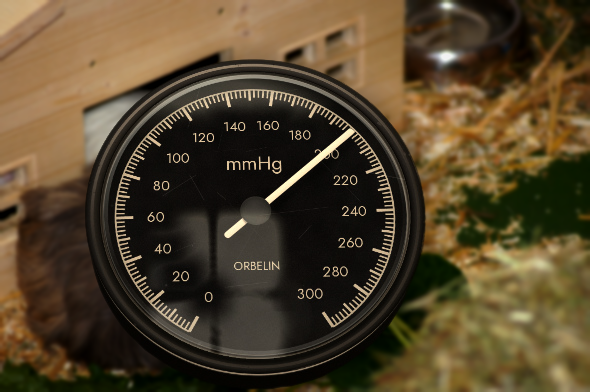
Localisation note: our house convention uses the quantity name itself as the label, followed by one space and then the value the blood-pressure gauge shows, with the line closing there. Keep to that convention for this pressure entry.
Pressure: 200 mmHg
